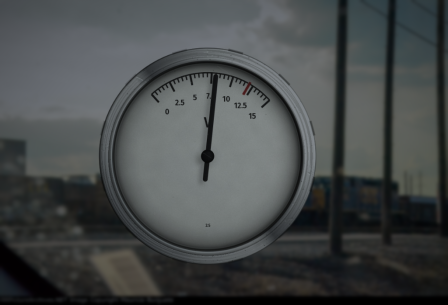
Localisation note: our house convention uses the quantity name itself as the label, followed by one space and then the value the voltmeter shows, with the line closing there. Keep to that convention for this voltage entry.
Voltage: 8 V
